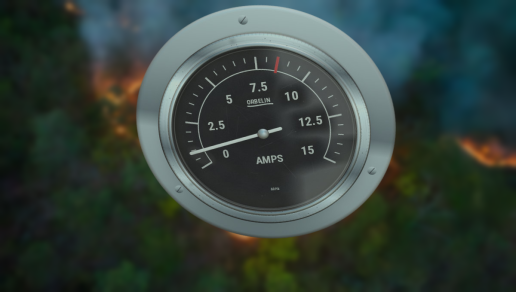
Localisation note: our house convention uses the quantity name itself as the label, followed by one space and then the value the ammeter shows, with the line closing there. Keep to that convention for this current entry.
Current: 1 A
